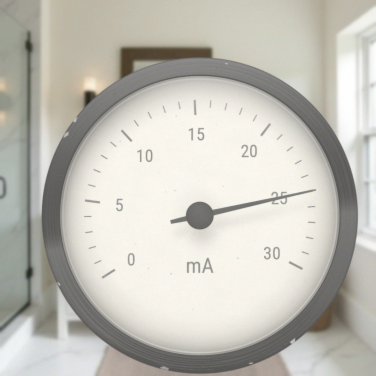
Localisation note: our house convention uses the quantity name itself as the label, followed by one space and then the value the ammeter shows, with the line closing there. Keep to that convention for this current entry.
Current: 25 mA
